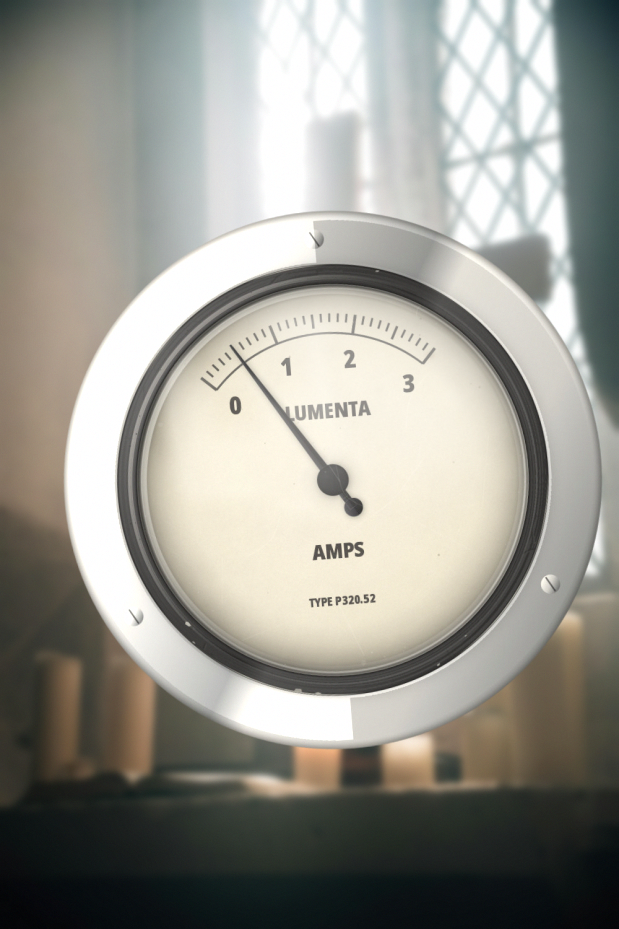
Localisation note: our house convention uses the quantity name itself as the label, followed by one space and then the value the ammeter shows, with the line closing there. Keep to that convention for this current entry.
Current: 0.5 A
